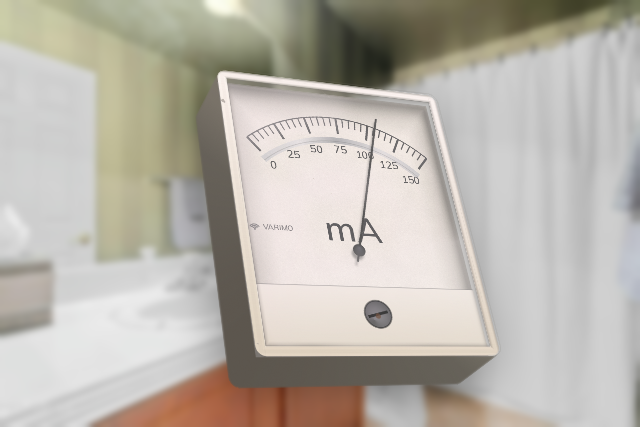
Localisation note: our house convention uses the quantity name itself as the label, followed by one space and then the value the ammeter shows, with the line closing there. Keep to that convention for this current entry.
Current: 105 mA
